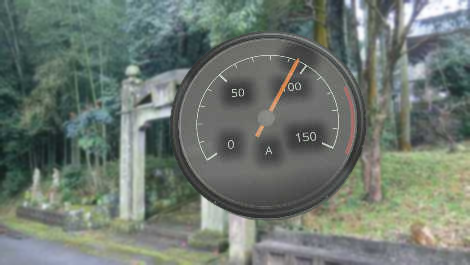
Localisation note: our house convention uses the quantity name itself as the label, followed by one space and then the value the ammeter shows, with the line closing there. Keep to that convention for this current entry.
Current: 95 A
